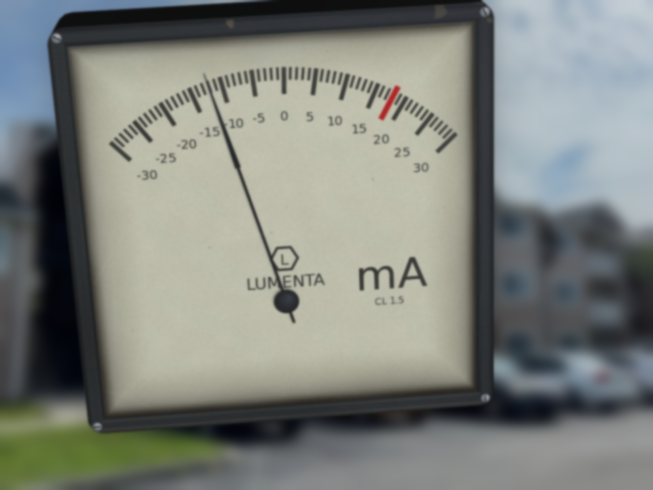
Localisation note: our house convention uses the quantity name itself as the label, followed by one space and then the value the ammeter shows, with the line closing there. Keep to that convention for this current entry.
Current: -12 mA
